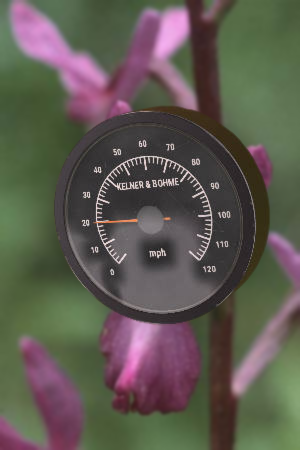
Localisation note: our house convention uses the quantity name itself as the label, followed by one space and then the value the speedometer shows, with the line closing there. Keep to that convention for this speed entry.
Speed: 20 mph
